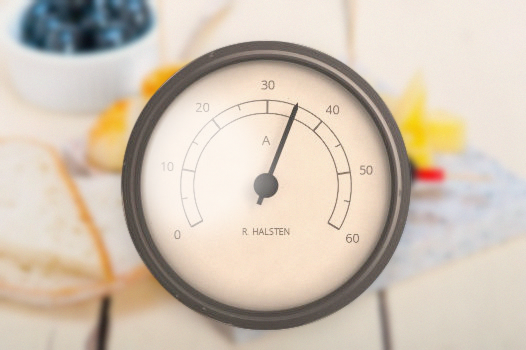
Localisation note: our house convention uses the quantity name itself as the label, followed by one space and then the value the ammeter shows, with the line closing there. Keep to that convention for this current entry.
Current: 35 A
